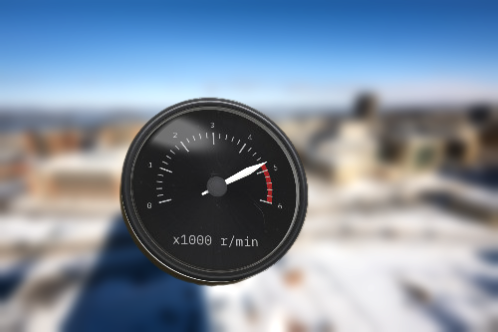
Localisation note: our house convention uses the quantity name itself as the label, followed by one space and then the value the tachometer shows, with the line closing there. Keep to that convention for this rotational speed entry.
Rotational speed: 4800 rpm
